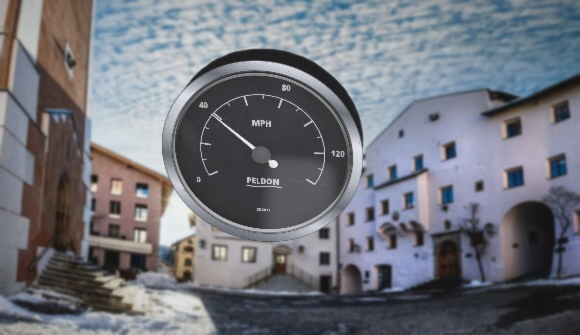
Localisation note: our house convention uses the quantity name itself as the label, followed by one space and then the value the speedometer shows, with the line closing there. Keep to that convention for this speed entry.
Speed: 40 mph
